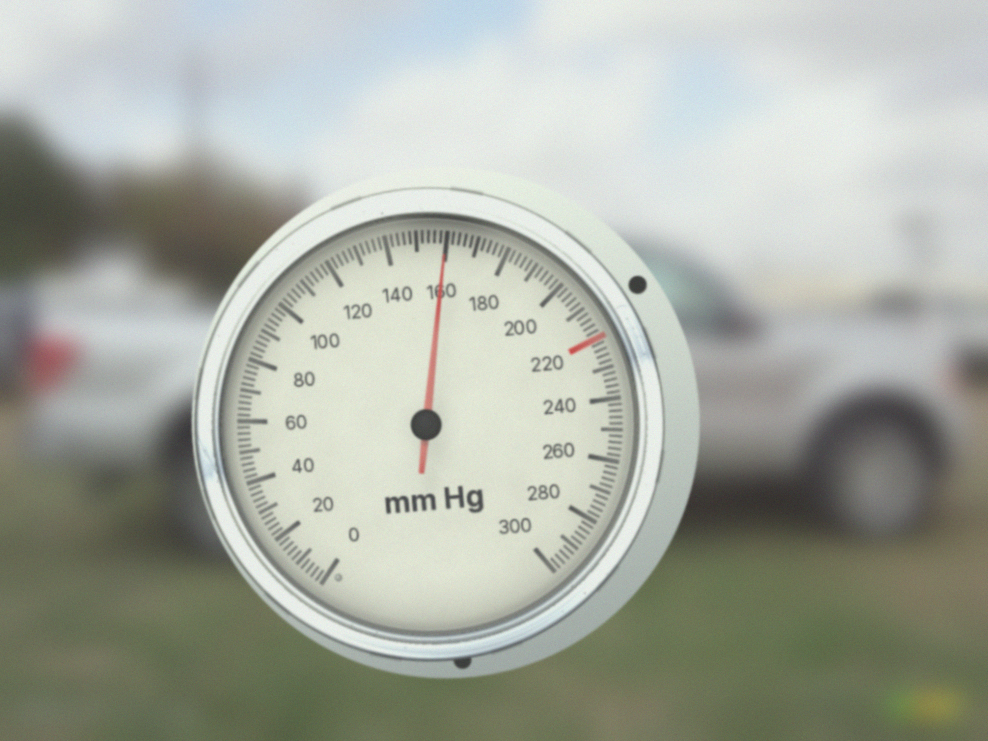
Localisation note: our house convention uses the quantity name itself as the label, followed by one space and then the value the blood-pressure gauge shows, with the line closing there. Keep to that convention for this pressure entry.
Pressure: 160 mmHg
